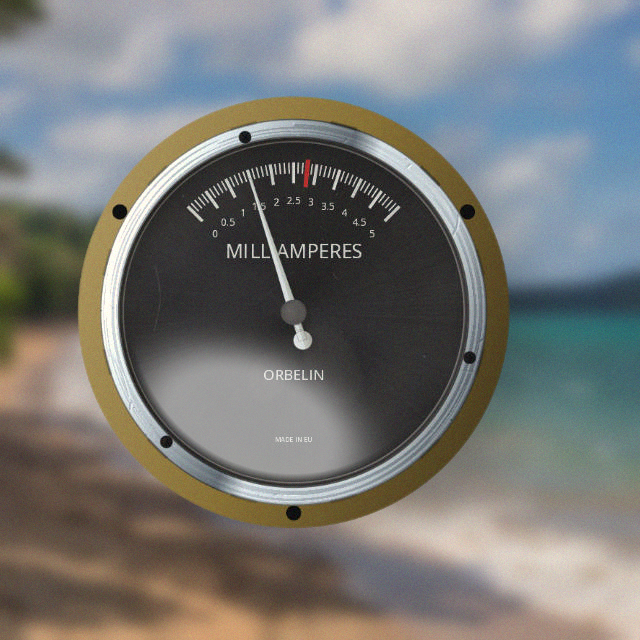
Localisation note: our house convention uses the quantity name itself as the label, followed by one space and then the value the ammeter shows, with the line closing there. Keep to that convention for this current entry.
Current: 1.5 mA
